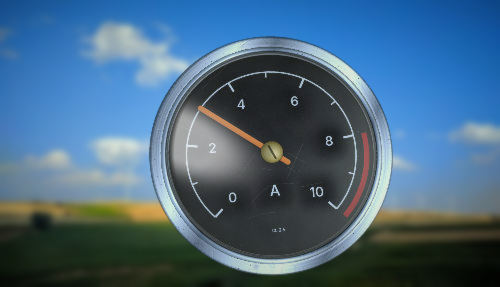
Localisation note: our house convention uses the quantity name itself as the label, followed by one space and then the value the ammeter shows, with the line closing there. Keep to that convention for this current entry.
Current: 3 A
